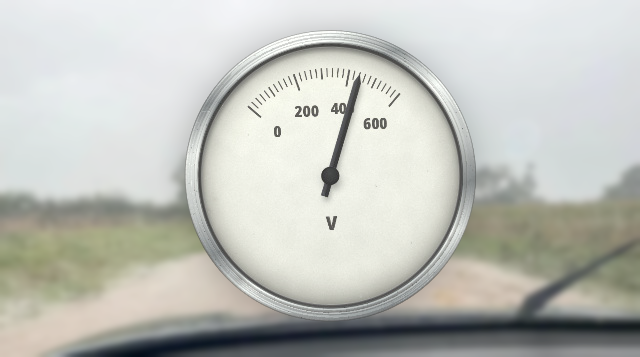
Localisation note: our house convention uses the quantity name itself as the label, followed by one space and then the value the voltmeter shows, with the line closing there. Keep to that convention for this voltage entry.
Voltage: 440 V
